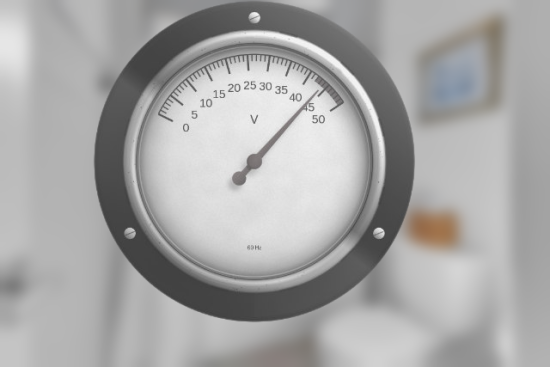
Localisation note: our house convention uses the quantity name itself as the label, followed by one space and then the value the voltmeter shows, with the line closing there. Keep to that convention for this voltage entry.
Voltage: 44 V
